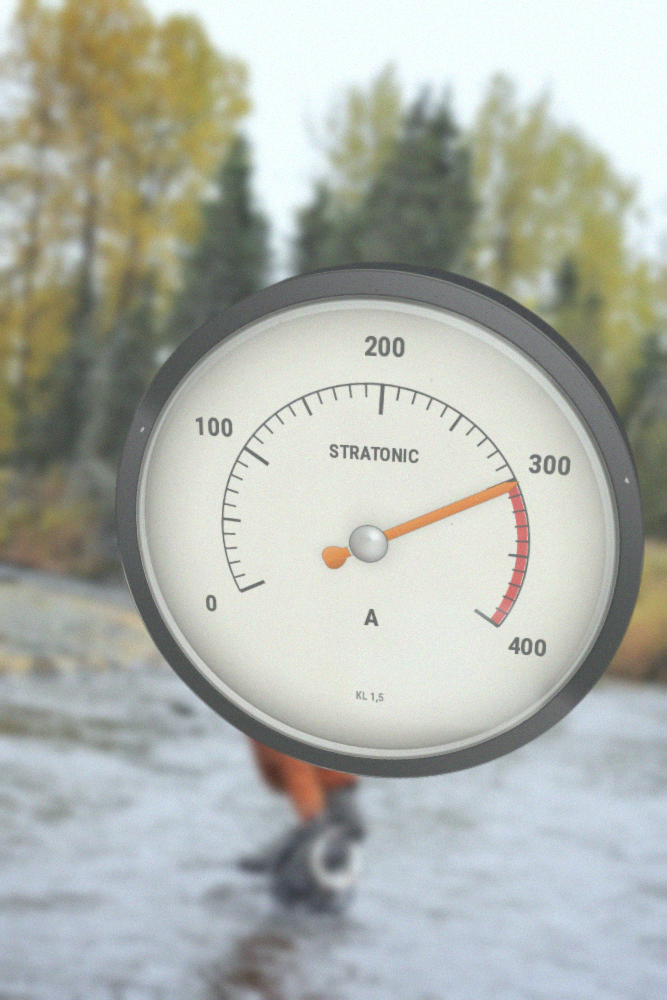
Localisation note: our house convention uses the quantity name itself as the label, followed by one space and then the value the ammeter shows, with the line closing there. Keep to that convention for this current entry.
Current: 300 A
